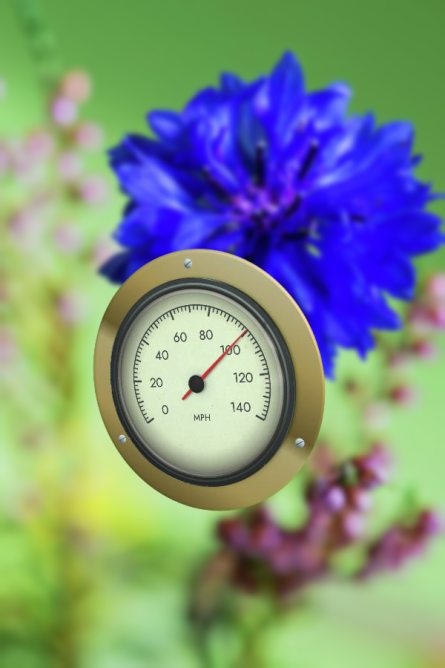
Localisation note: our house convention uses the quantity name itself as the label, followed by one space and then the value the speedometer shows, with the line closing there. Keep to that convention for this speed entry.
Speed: 100 mph
